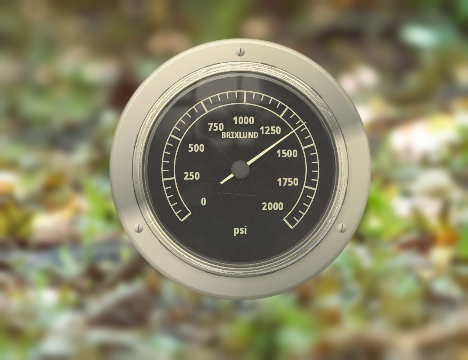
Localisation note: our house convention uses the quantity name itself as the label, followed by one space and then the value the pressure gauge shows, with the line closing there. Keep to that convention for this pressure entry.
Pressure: 1375 psi
